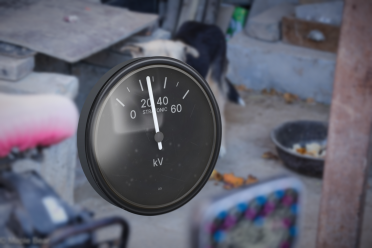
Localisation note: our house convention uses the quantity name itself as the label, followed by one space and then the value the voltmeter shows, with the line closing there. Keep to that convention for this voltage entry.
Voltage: 25 kV
